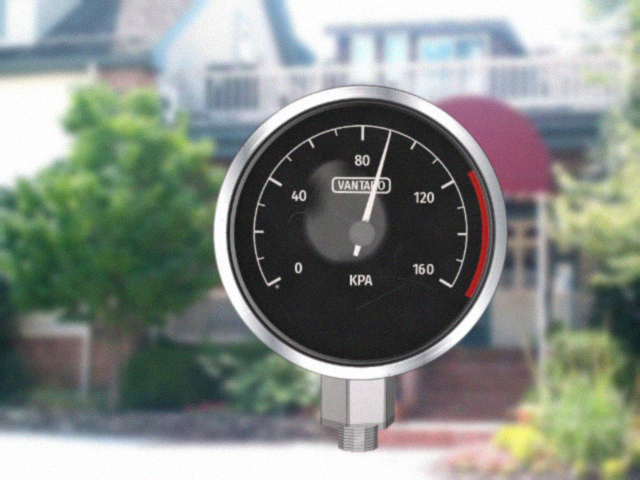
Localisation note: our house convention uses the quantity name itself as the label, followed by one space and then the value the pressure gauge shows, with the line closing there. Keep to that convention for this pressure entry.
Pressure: 90 kPa
